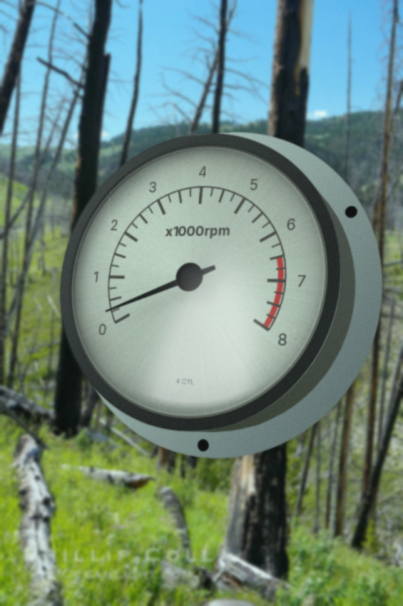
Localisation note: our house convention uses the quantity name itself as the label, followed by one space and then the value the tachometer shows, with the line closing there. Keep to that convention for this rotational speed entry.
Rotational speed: 250 rpm
